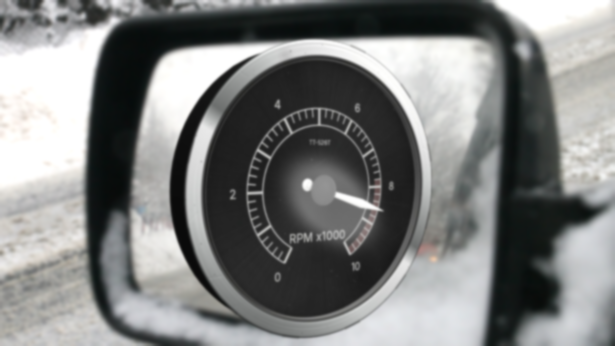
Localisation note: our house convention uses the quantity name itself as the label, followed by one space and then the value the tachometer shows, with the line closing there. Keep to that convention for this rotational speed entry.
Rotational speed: 8600 rpm
